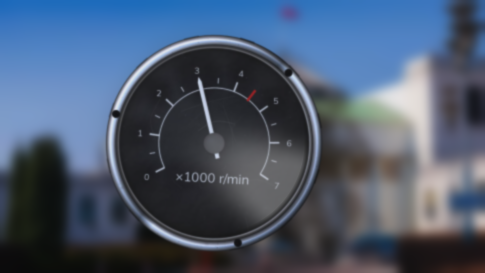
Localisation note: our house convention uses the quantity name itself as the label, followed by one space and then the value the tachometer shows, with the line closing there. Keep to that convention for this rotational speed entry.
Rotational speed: 3000 rpm
